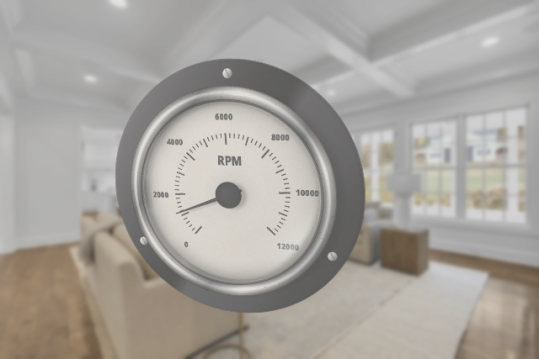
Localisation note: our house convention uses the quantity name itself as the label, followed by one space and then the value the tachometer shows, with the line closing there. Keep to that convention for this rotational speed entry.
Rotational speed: 1200 rpm
